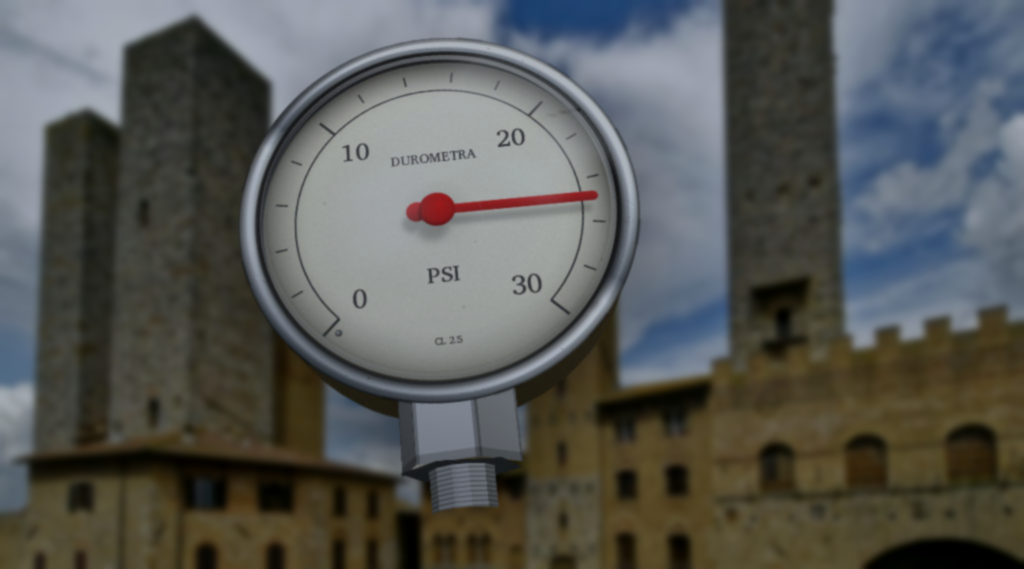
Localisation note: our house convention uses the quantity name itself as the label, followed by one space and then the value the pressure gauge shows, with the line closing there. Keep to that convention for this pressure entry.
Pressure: 25 psi
